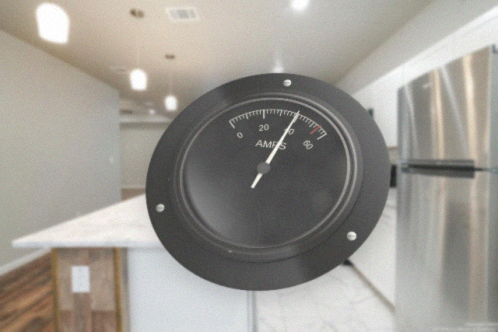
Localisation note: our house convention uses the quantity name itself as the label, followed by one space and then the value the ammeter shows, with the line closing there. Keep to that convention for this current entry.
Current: 40 A
